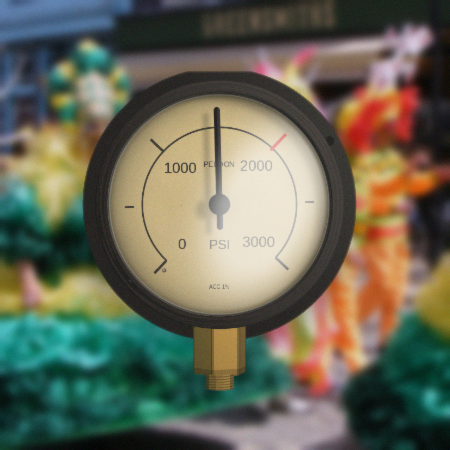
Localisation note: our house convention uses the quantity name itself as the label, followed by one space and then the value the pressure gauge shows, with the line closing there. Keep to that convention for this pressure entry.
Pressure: 1500 psi
